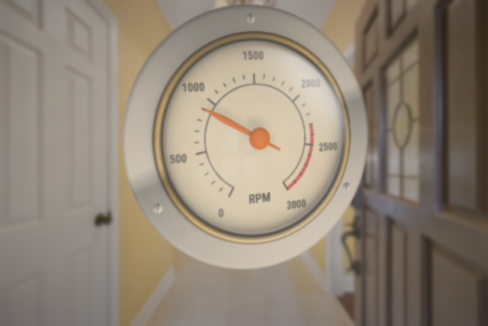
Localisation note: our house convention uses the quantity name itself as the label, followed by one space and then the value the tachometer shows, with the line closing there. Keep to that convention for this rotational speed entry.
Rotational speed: 900 rpm
